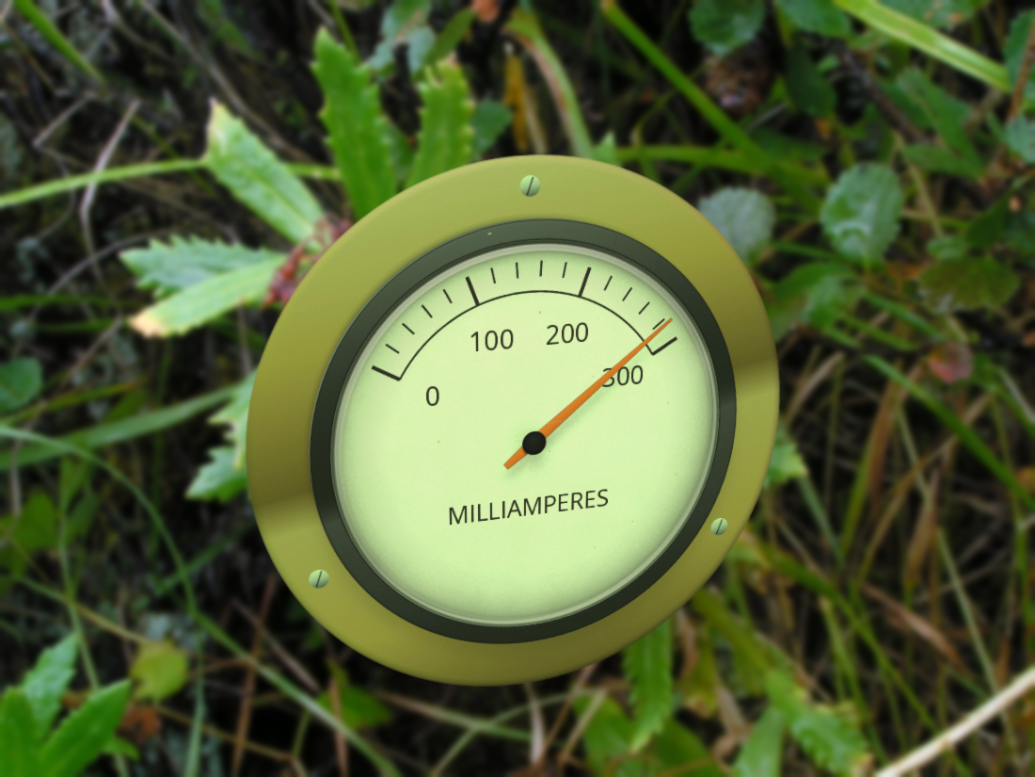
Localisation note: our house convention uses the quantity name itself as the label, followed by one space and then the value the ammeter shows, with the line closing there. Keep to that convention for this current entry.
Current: 280 mA
